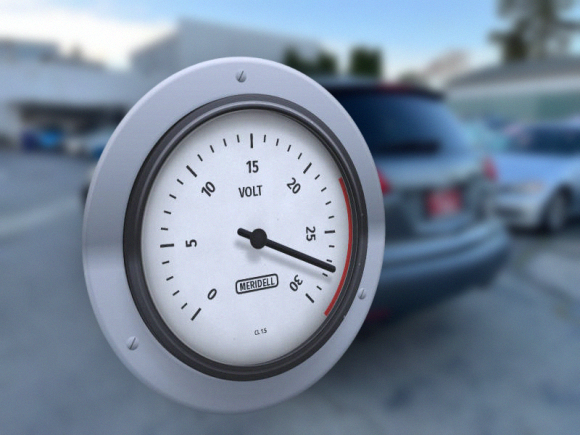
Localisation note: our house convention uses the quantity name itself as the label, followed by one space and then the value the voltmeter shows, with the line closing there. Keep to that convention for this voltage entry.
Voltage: 27.5 V
